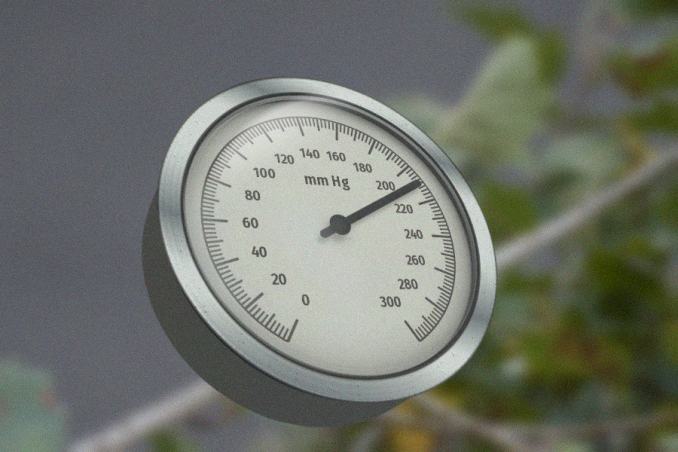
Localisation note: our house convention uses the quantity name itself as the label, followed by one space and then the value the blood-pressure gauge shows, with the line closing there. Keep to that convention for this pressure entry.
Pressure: 210 mmHg
